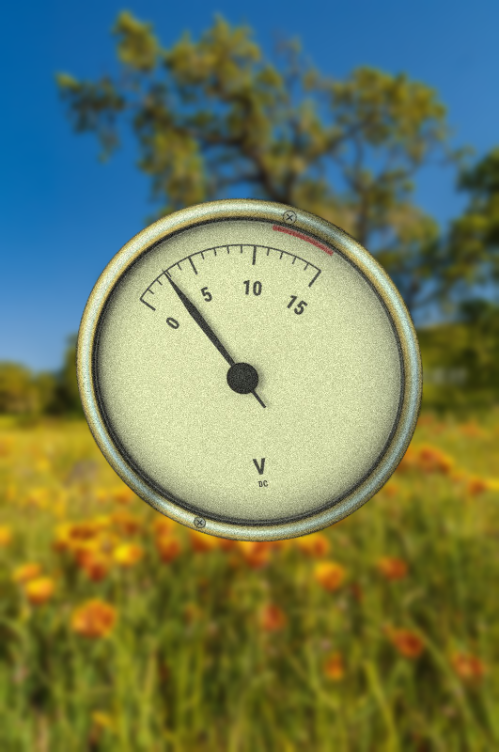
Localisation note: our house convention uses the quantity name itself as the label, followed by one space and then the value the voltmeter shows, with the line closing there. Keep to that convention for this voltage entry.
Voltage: 3 V
